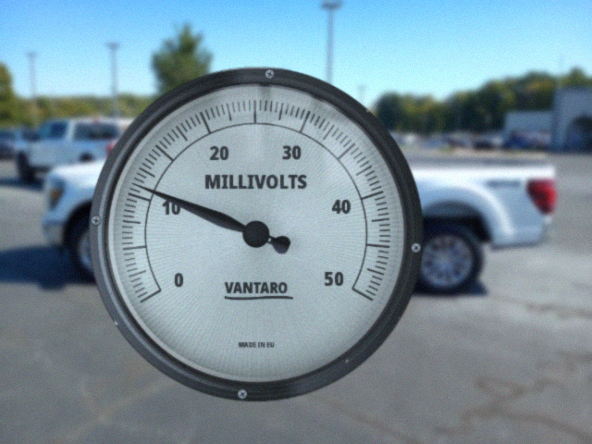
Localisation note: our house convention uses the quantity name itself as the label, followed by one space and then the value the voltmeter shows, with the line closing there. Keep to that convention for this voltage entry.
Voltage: 11 mV
